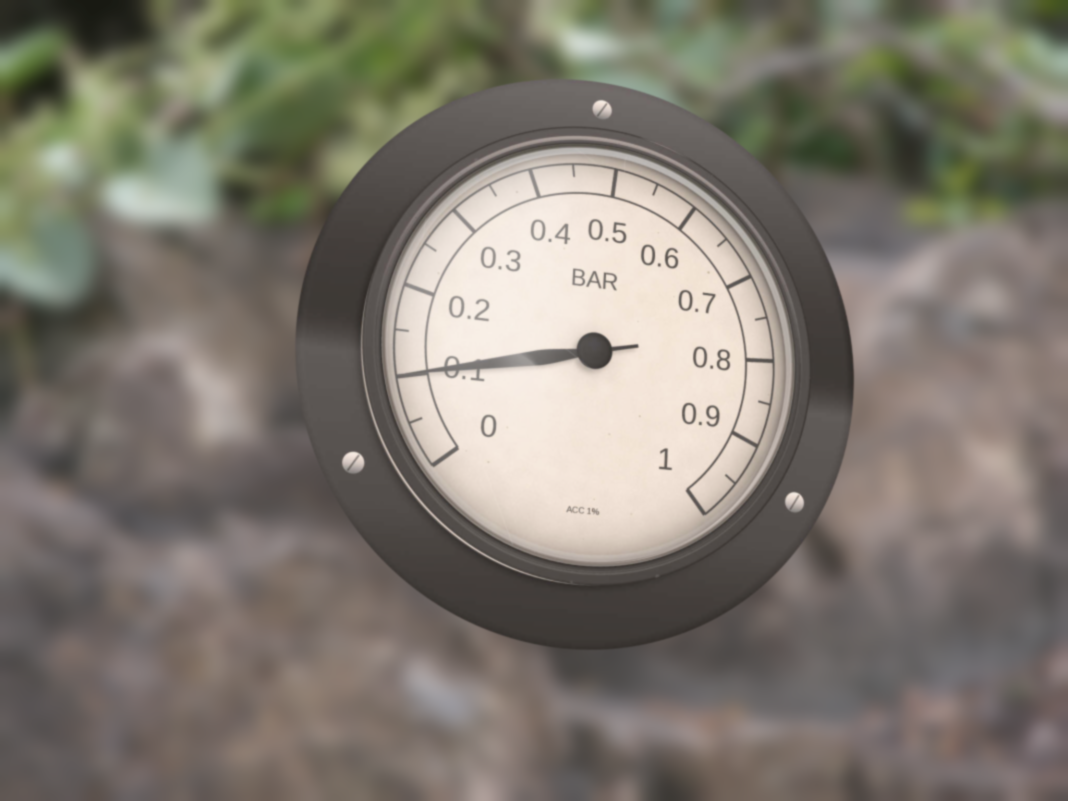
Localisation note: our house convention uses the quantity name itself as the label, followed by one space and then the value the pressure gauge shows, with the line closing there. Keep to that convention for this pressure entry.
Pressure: 0.1 bar
